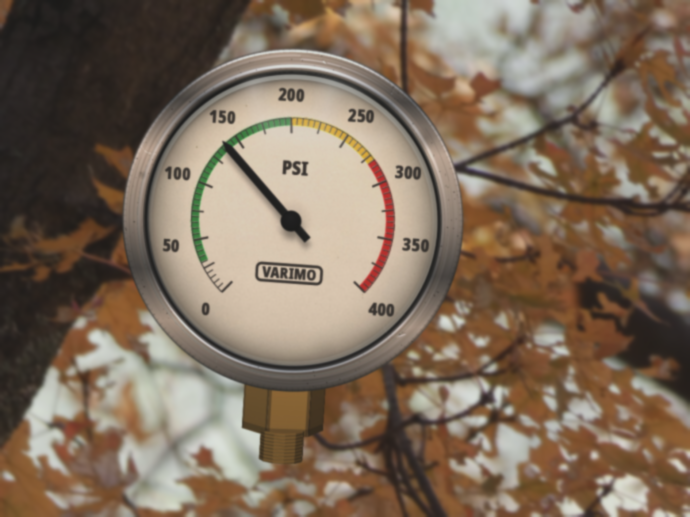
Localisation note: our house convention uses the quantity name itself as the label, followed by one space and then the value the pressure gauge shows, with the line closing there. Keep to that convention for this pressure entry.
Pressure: 140 psi
